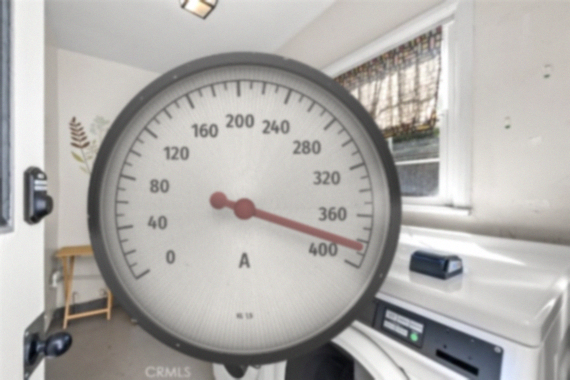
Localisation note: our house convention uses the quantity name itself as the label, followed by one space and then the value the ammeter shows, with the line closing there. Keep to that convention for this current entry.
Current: 385 A
